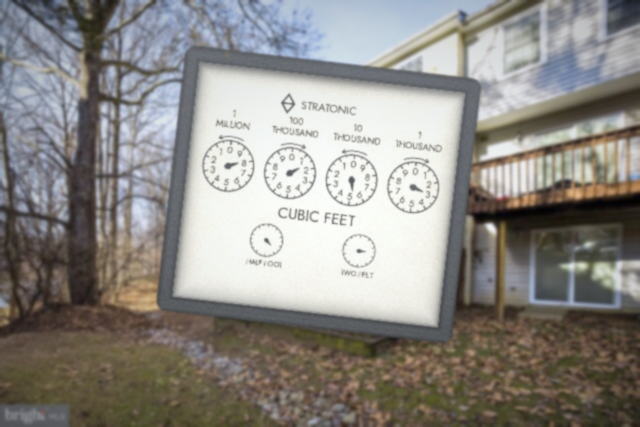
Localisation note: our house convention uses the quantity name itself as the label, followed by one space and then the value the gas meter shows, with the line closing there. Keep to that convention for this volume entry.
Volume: 815300 ft³
